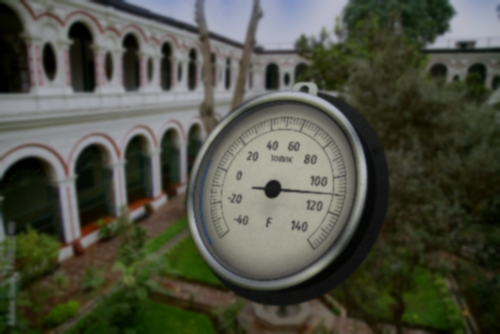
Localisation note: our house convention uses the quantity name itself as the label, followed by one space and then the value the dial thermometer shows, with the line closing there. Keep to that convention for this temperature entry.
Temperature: 110 °F
